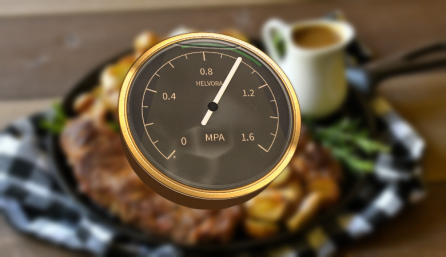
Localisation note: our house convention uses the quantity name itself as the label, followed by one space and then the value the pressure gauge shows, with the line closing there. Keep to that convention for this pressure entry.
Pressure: 1 MPa
